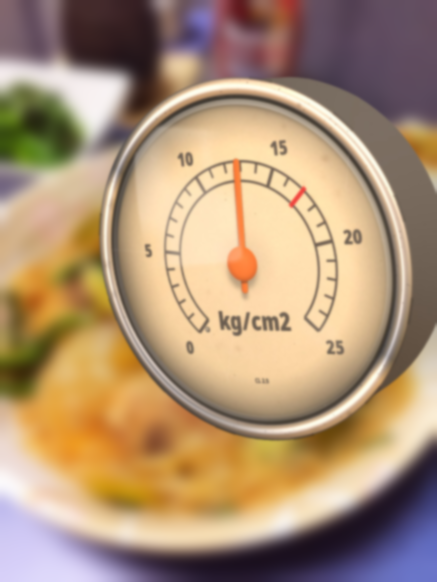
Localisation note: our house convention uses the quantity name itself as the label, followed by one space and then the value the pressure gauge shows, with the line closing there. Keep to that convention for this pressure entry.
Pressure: 13 kg/cm²
